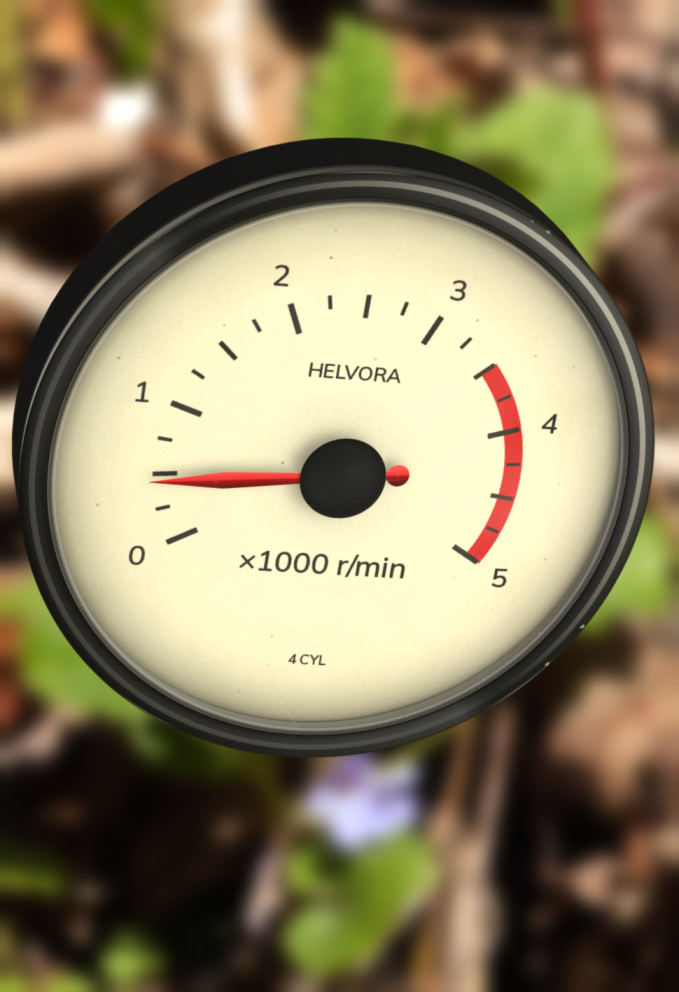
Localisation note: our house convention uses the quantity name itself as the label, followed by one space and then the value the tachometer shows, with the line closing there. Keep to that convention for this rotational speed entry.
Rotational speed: 500 rpm
